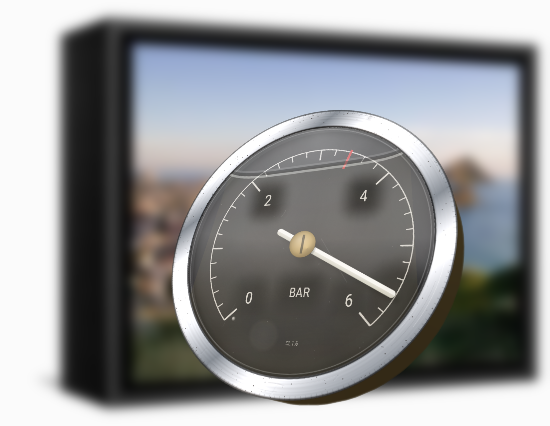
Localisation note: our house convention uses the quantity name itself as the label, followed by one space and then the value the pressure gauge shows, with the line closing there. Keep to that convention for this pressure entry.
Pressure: 5.6 bar
